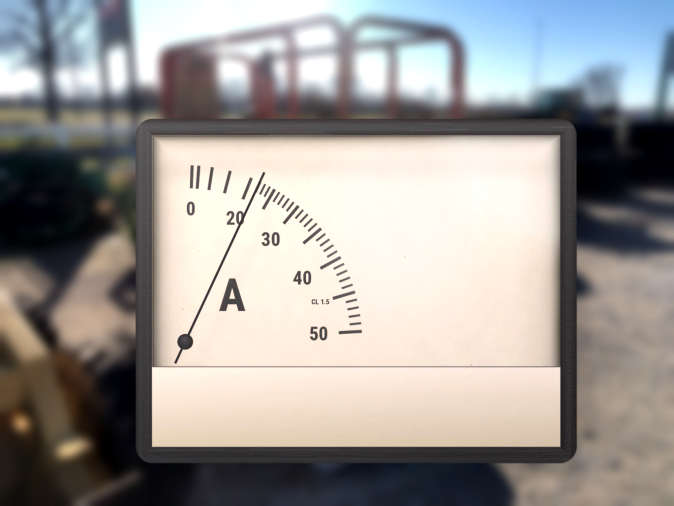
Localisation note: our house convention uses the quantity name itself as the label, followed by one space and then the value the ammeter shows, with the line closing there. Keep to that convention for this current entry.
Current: 22 A
